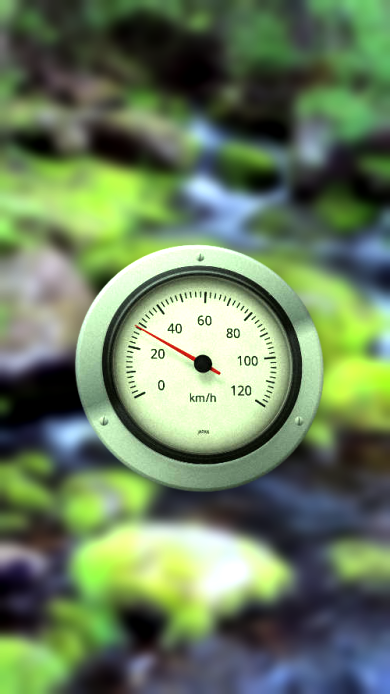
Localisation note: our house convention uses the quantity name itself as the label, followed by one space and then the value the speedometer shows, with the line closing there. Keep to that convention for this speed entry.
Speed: 28 km/h
